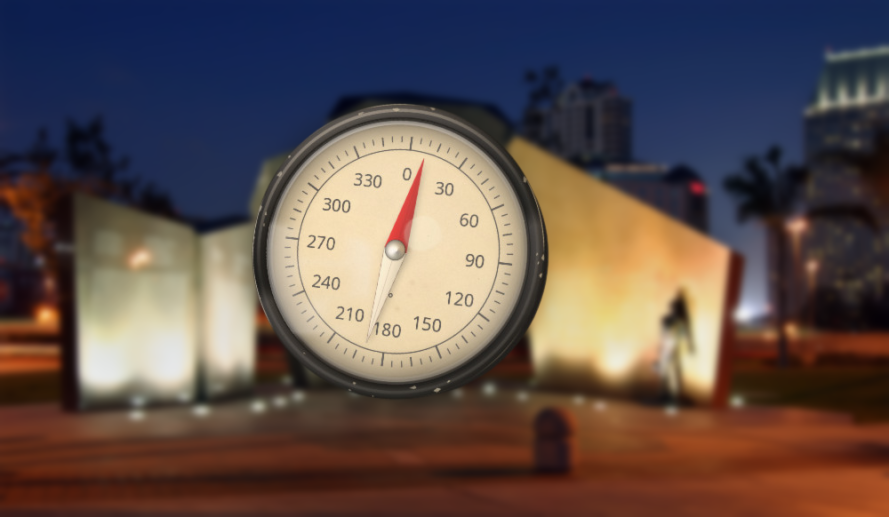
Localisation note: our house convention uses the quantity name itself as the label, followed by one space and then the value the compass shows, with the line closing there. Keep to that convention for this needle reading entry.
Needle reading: 10 °
